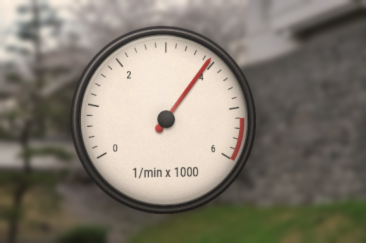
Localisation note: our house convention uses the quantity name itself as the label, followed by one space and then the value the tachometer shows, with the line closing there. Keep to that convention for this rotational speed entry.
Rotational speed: 3900 rpm
